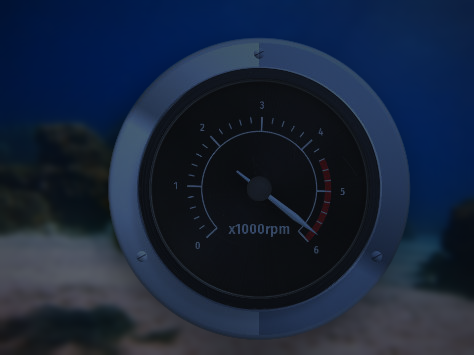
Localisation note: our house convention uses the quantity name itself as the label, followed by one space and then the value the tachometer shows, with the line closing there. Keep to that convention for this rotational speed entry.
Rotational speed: 5800 rpm
